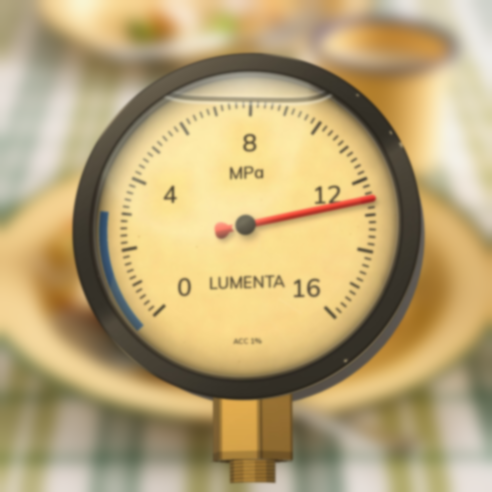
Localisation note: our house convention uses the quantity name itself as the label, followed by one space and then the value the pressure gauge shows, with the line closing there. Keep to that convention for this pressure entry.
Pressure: 12.6 MPa
